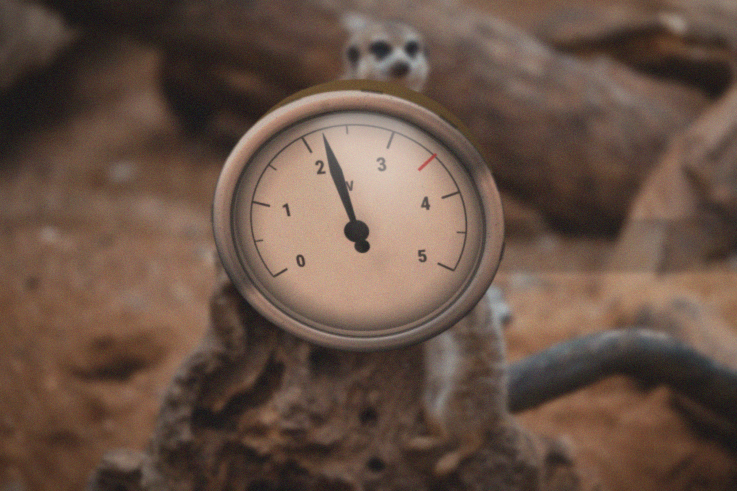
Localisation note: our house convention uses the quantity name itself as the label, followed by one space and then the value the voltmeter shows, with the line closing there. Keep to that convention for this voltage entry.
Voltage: 2.25 V
